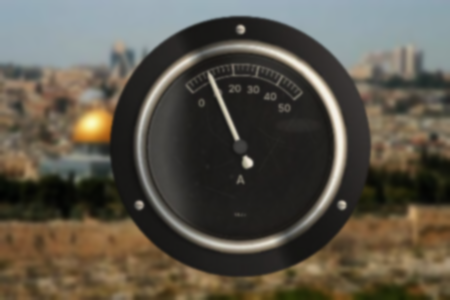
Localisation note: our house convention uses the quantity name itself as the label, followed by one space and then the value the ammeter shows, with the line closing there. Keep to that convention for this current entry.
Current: 10 A
